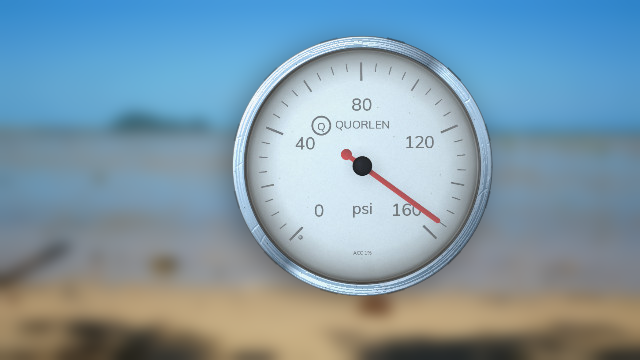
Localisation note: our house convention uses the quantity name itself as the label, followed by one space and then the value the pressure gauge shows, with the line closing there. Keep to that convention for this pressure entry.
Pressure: 155 psi
